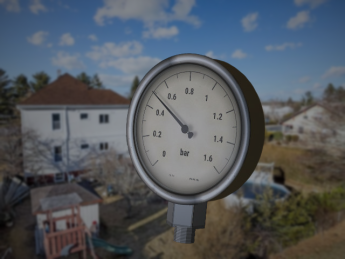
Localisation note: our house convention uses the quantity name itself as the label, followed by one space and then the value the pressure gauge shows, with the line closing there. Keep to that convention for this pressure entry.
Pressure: 0.5 bar
